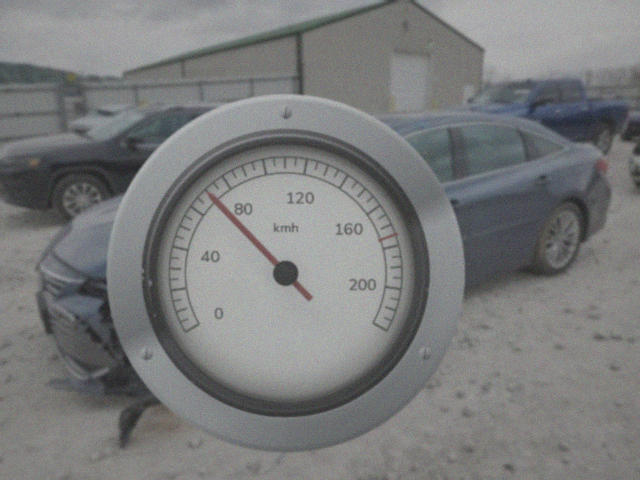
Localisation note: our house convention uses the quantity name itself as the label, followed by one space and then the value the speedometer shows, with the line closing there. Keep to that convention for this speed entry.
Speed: 70 km/h
